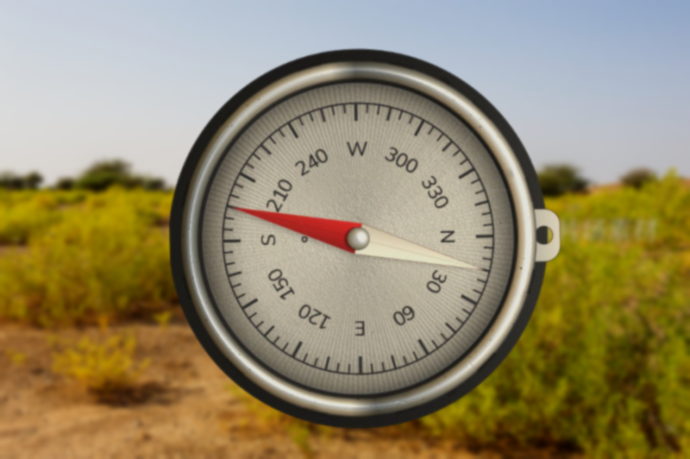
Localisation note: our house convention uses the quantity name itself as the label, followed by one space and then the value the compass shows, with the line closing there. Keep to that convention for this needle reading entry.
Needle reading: 195 °
